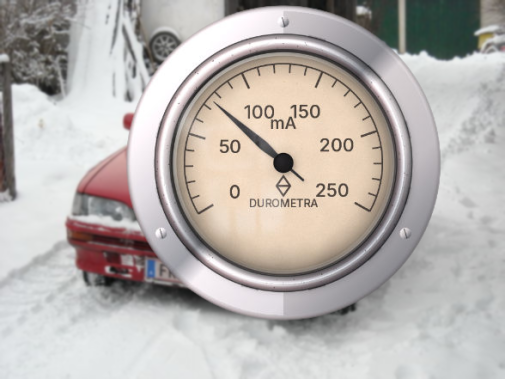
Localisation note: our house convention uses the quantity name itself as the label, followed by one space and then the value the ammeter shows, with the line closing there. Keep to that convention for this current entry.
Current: 75 mA
